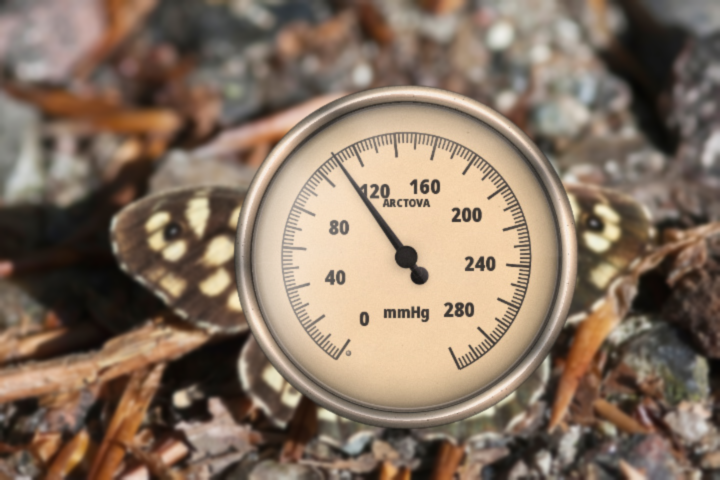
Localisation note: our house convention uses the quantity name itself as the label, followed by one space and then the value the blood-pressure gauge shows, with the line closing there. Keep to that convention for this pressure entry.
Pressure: 110 mmHg
